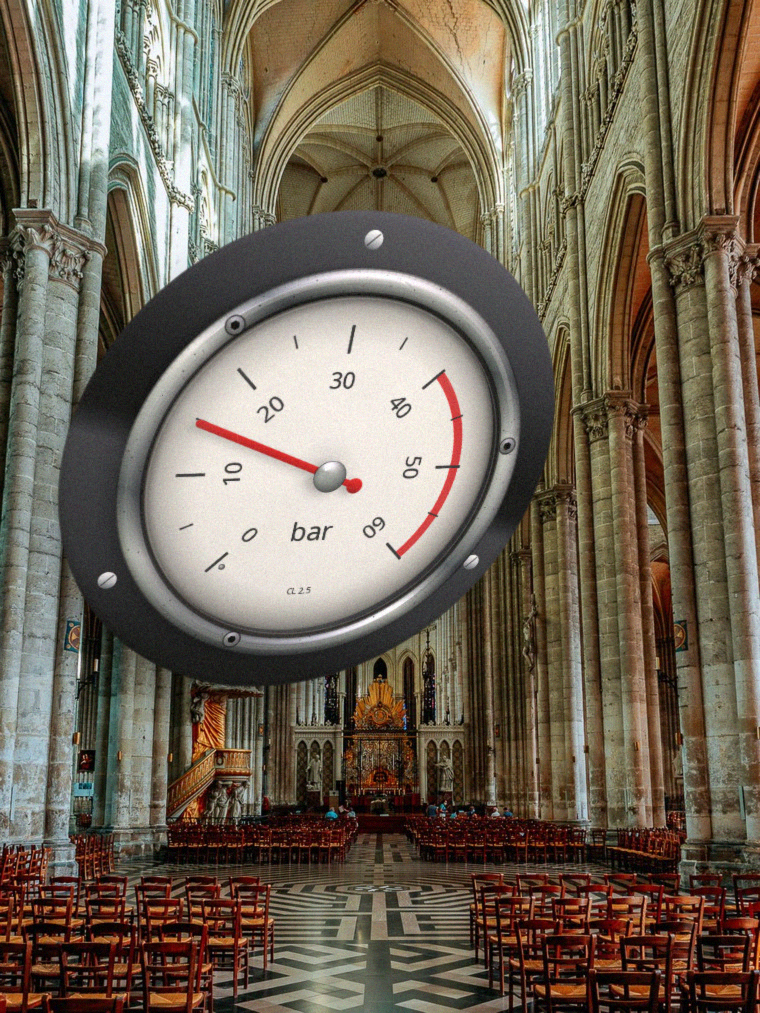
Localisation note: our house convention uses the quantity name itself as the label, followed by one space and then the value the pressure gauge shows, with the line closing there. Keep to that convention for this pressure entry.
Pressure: 15 bar
